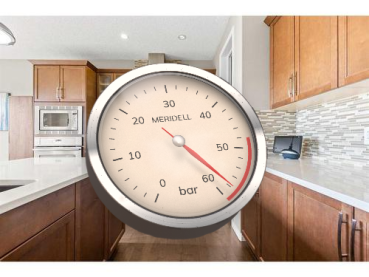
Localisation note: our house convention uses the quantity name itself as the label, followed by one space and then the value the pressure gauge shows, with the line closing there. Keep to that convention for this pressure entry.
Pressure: 58 bar
